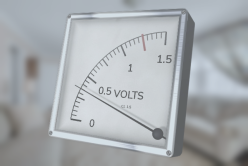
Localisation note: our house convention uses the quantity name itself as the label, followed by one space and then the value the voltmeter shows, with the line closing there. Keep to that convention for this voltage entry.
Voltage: 0.35 V
